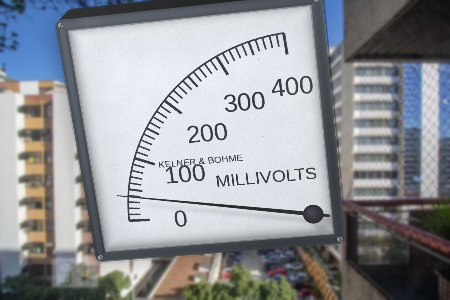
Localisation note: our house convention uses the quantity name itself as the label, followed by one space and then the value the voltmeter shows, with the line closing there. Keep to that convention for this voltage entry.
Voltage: 40 mV
